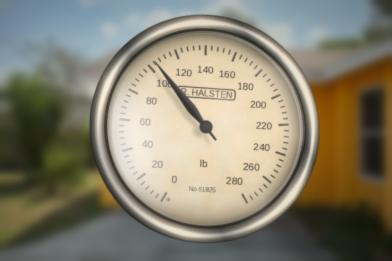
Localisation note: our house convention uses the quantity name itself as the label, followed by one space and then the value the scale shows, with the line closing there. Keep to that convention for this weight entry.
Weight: 104 lb
